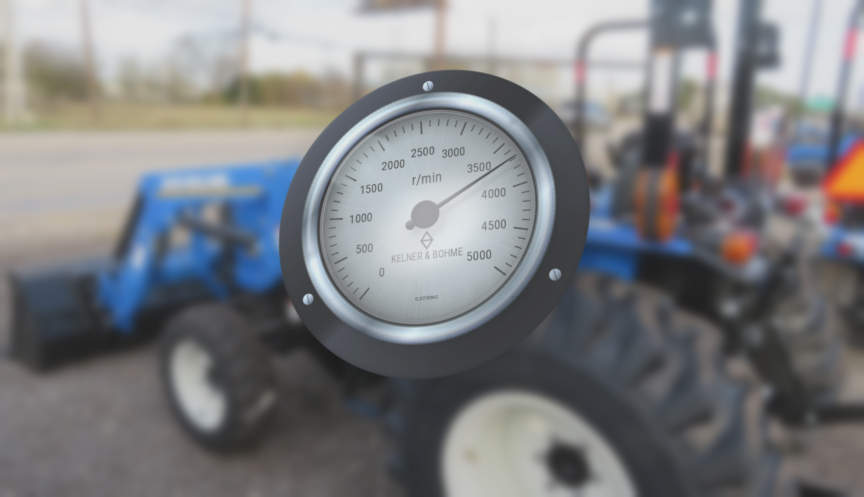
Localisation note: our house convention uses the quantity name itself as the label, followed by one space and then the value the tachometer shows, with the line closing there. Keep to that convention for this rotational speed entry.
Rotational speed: 3700 rpm
